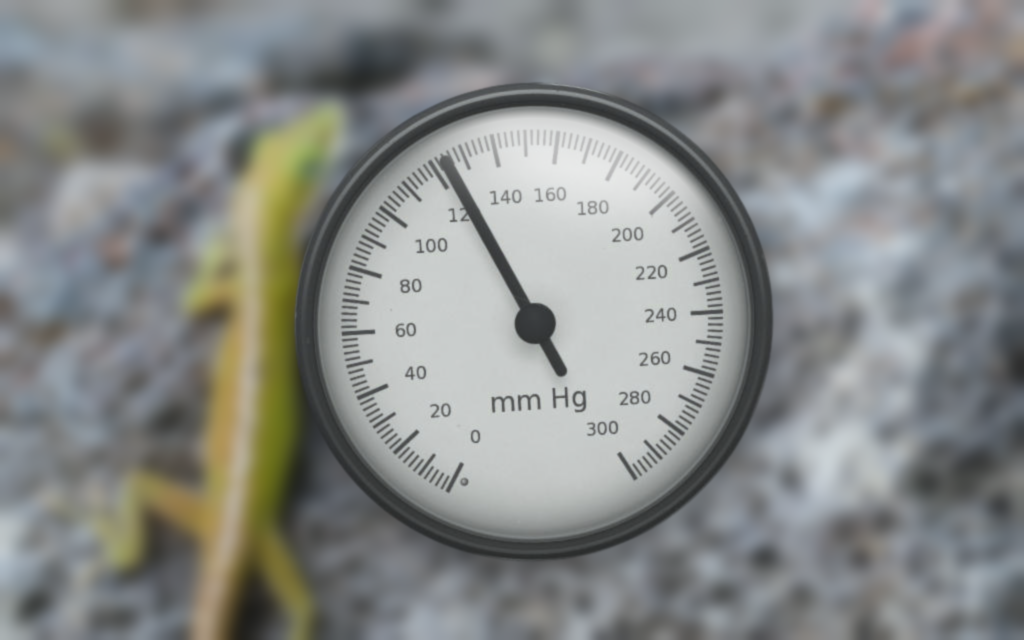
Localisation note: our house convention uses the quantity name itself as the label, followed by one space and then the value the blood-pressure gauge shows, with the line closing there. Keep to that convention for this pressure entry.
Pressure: 124 mmHg
